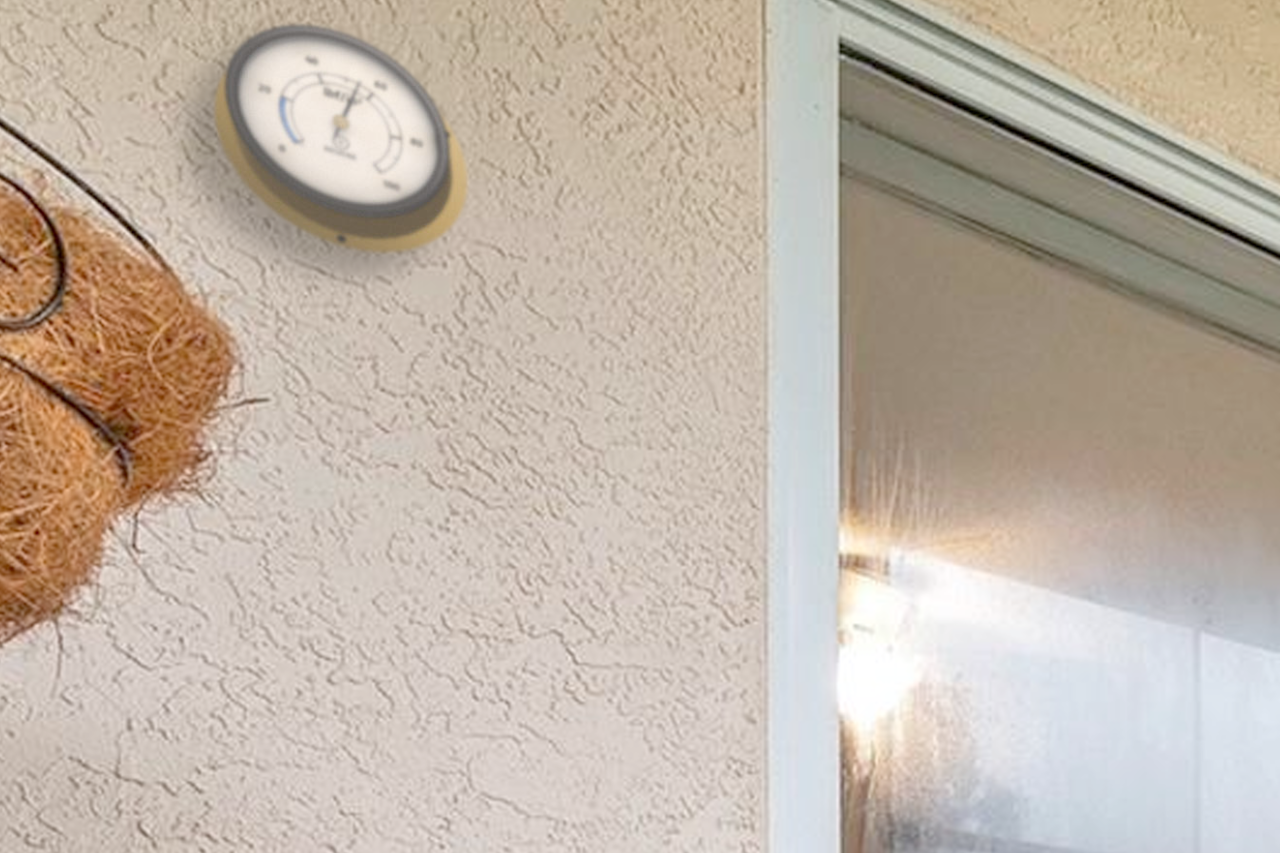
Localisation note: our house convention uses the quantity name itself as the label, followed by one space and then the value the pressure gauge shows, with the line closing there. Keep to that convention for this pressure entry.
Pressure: 55 psi
